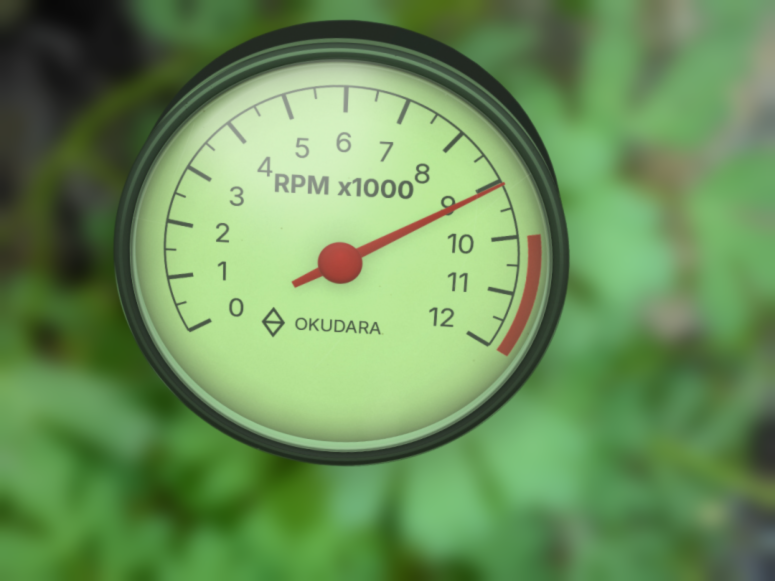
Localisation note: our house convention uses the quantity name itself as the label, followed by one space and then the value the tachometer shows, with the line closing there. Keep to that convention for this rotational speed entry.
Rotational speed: 9000 rpm
